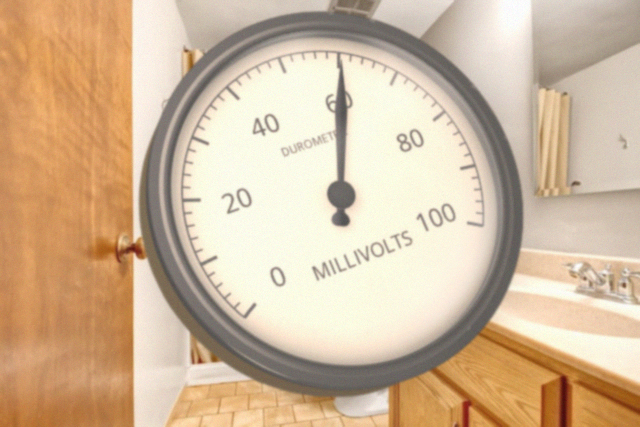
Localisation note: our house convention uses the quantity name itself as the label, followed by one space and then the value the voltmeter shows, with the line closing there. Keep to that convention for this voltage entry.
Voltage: 60 mV
